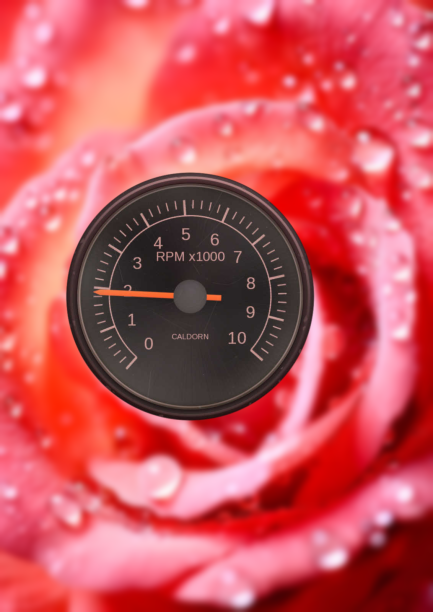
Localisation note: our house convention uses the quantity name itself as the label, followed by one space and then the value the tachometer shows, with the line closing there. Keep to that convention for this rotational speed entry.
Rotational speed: 1900 rpm
